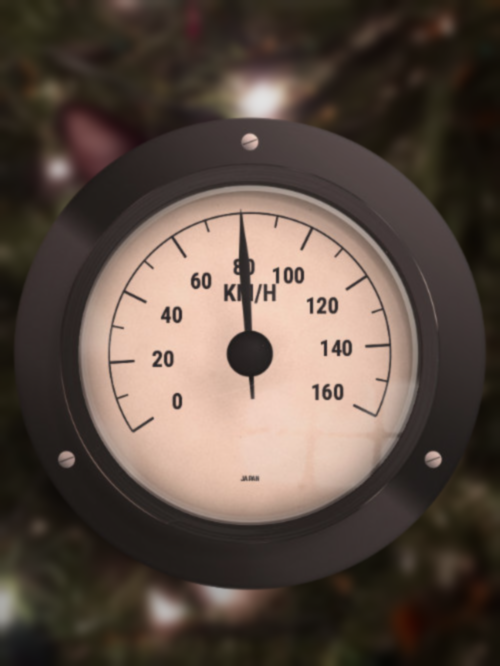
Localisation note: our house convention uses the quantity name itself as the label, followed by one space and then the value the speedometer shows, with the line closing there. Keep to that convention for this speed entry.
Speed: 80 km/h
